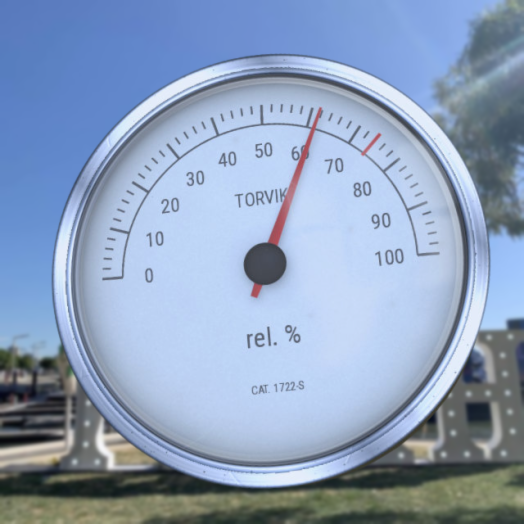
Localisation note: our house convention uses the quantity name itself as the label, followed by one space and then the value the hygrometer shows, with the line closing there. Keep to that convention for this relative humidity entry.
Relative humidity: 62 %
